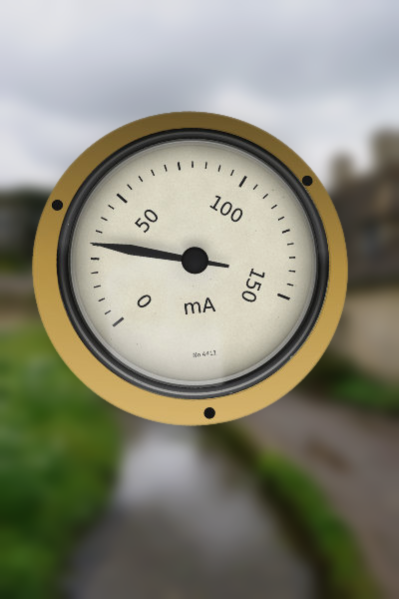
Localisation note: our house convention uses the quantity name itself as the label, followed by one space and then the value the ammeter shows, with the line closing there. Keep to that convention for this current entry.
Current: 30 mA
